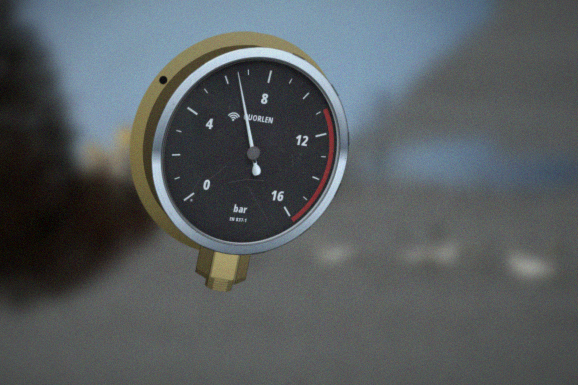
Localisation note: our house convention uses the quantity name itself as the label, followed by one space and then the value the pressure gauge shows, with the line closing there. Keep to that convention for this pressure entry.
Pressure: 6.5 bar
